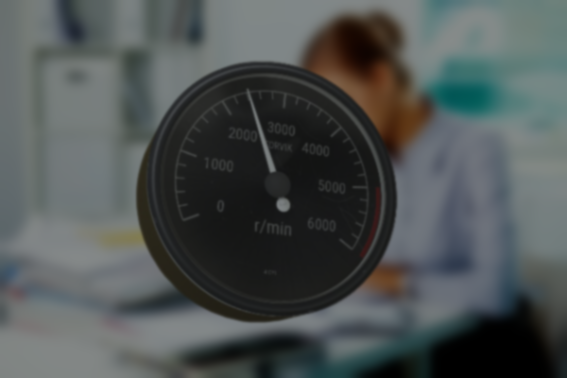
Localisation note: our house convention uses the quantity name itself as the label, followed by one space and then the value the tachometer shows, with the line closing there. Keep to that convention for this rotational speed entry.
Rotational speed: 2400 rpm
